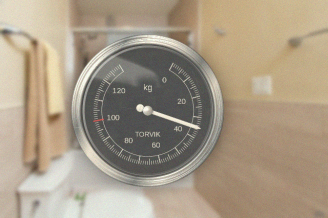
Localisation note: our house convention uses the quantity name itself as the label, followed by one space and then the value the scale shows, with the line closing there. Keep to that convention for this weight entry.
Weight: 35 kg
